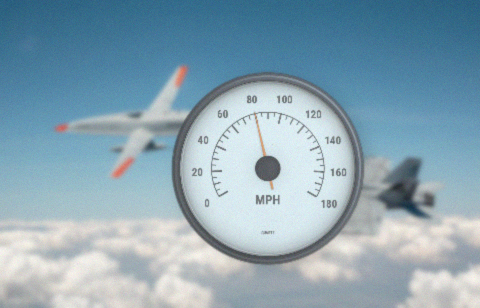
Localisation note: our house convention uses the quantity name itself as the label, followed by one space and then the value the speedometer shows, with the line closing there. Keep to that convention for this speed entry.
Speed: 80 mph
